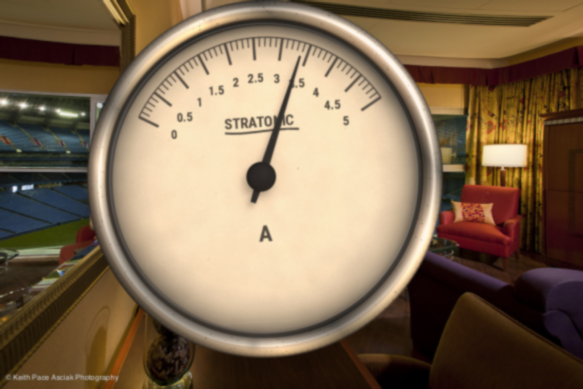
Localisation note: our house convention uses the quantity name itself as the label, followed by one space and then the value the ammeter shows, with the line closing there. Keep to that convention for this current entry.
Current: 3.4 A
